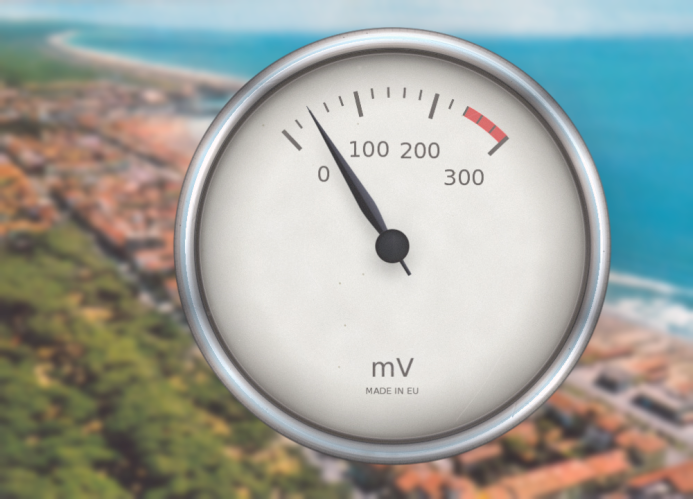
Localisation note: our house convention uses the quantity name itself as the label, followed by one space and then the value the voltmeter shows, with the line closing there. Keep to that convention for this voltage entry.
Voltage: 40 mV
